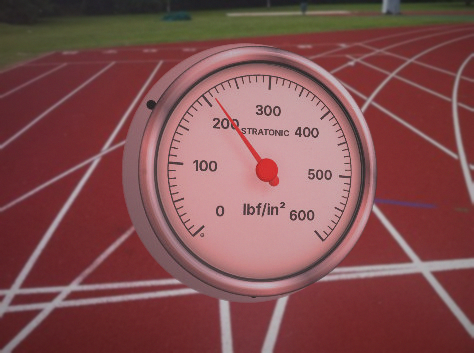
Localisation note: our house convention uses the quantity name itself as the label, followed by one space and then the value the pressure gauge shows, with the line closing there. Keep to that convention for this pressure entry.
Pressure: 210 psi
